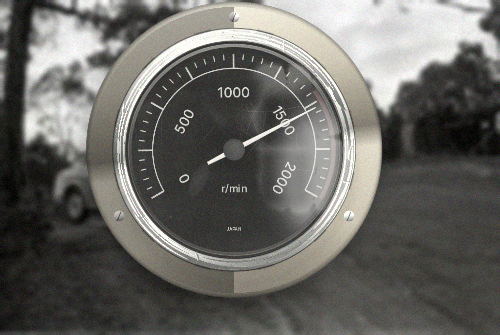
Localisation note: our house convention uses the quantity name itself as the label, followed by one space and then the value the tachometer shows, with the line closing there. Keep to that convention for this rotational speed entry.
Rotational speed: 1525 rpm
